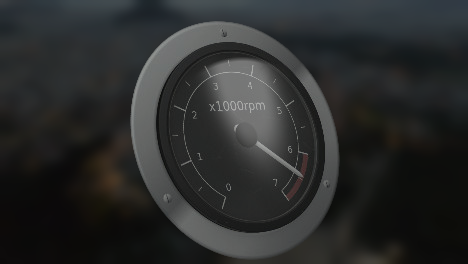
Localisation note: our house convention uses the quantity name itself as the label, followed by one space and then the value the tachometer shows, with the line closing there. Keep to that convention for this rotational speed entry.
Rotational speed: 6500 rpm
